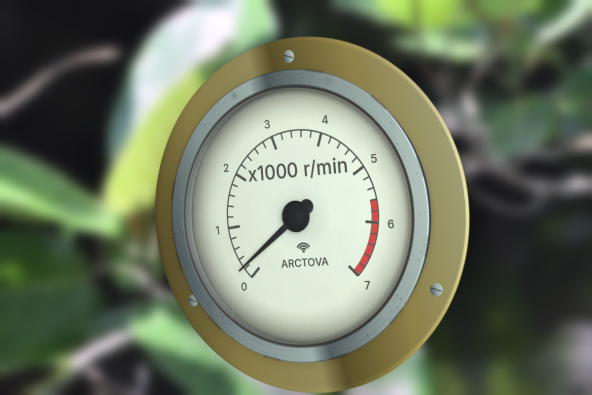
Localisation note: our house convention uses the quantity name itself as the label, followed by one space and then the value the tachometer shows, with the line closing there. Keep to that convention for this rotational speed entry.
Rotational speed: 200 rpm
